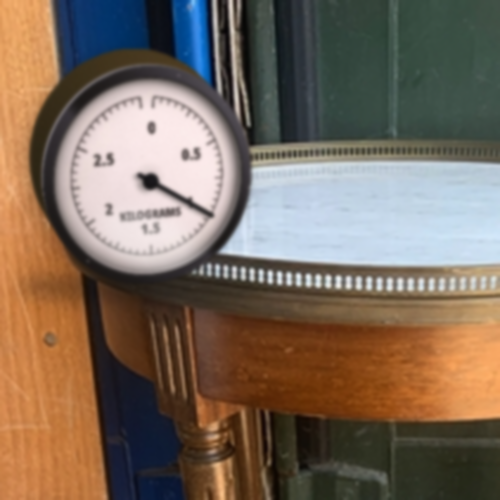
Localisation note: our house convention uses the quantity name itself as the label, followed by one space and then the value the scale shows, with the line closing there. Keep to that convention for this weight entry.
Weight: 1 kg
